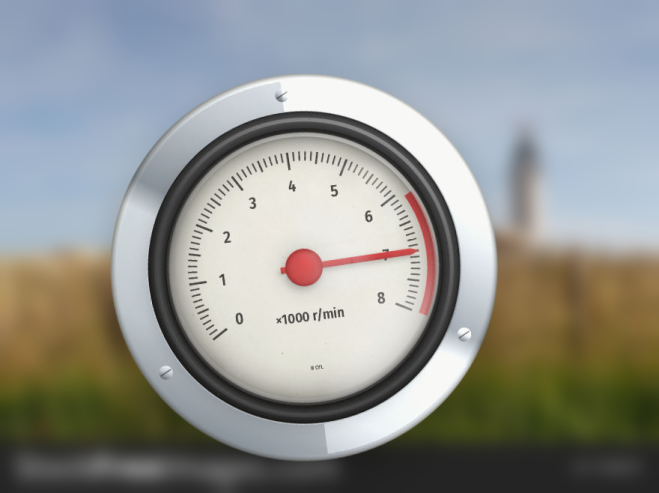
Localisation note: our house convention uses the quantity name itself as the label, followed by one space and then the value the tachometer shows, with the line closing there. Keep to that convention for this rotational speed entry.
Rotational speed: 7000 rpm
